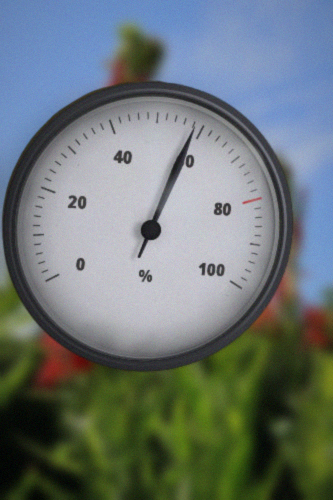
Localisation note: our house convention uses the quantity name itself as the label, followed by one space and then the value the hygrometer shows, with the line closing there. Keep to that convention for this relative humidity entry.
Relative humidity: 58 %
